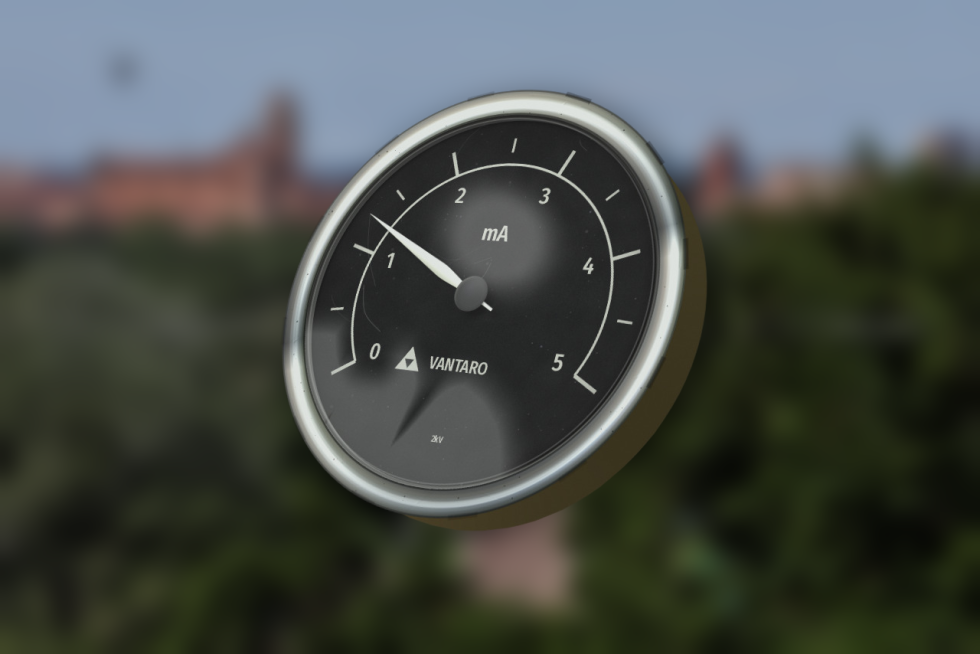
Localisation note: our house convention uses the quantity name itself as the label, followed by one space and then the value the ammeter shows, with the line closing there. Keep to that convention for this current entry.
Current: 1.25 mA
